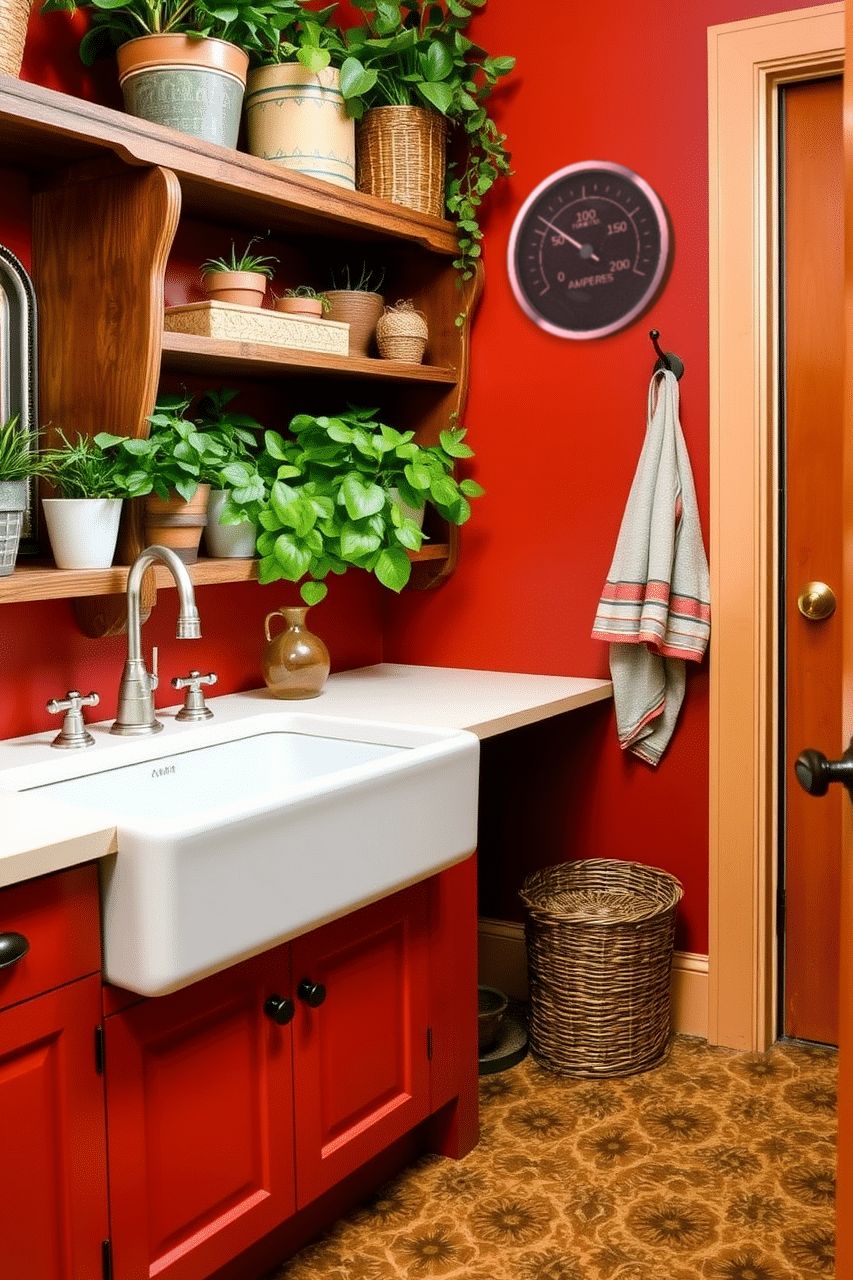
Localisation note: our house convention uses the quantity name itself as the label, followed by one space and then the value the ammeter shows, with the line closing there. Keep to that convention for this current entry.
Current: 60 A
